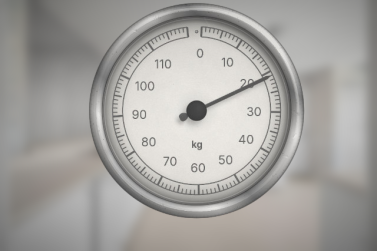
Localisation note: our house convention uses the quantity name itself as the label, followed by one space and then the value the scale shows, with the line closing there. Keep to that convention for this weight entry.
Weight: 21 kg
